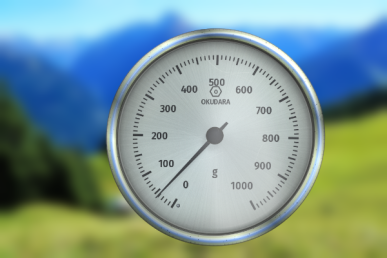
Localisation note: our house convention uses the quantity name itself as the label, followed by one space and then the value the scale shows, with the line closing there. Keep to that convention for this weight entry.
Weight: 40 g
